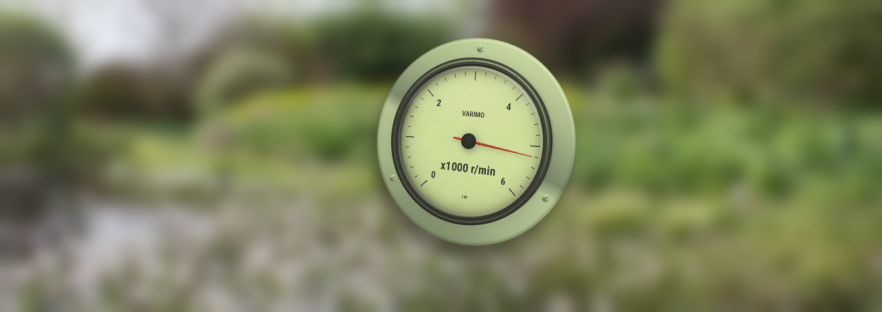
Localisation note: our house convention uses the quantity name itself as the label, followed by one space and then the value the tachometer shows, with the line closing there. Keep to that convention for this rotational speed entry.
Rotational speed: 5200 rpm
